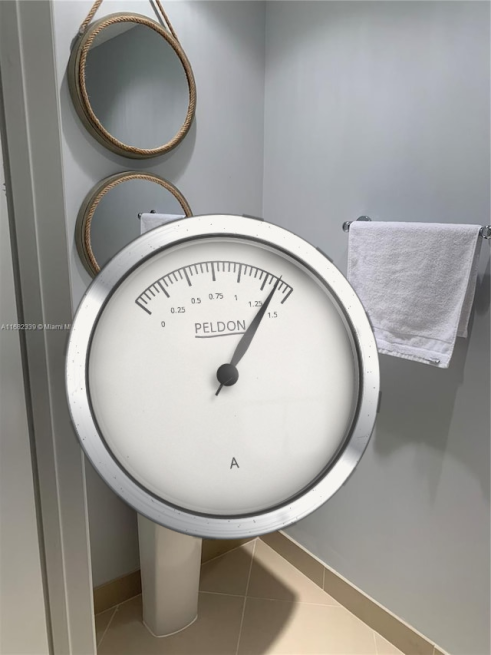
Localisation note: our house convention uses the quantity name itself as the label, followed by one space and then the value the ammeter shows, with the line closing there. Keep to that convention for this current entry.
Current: 1.35 A
